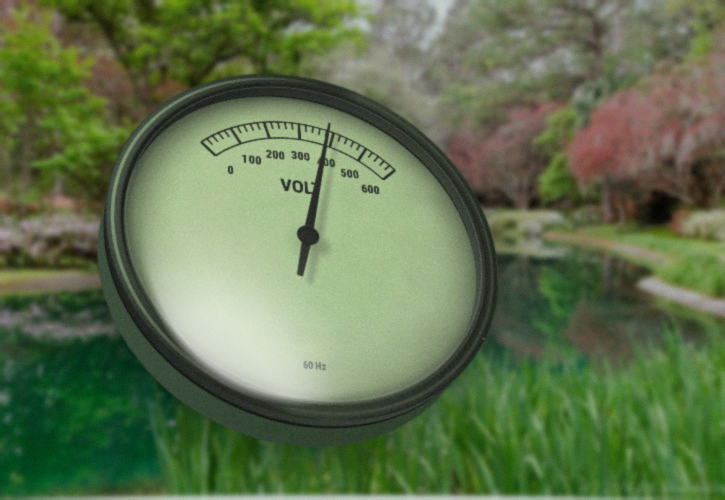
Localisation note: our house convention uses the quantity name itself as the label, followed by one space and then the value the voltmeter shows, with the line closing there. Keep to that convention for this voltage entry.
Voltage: 380 V
